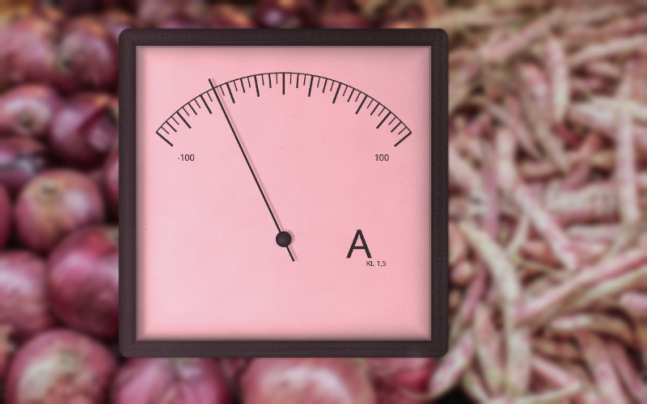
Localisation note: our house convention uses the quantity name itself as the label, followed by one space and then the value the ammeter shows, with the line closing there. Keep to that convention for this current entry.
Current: -50 A
